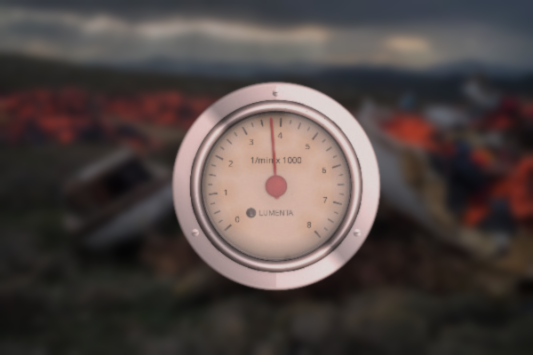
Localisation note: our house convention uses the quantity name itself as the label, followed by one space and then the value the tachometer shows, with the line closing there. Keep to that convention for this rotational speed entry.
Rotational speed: 3750 rpm
